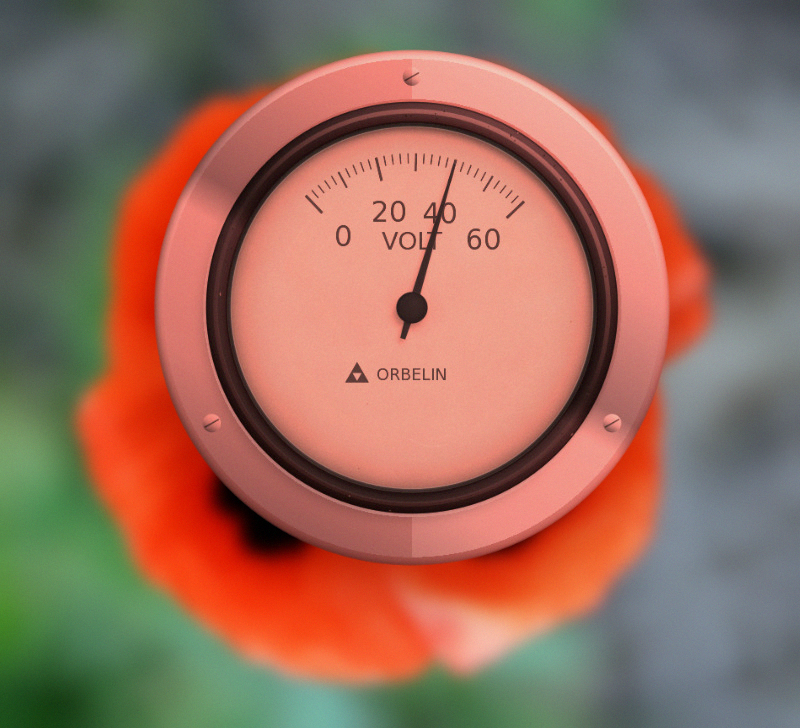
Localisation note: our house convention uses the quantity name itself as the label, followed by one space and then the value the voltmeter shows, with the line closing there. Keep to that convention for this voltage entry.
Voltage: 40 V
